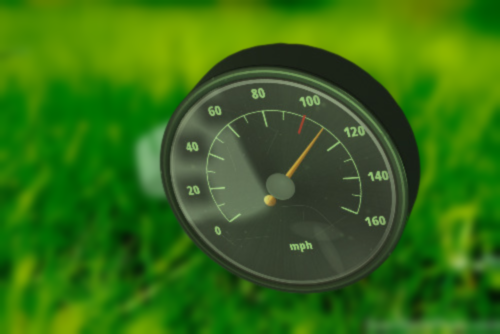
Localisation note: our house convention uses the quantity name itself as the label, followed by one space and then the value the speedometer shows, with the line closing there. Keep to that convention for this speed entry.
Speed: 110 mph
